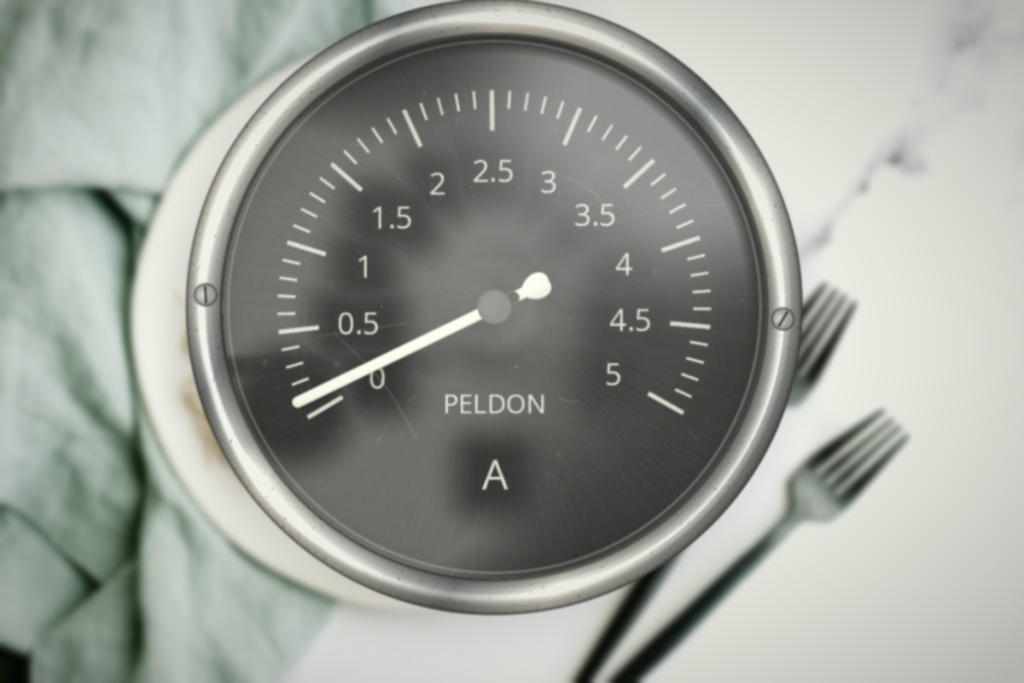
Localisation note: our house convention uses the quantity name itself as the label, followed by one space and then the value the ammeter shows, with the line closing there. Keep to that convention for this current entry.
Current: 0.1 A
